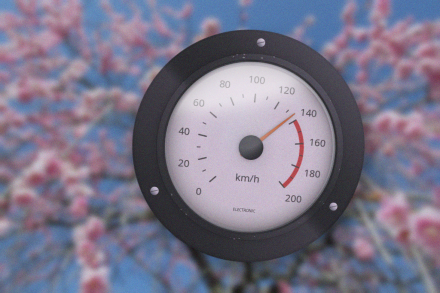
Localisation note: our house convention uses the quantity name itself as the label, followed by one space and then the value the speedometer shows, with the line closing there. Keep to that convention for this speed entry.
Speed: 135 km/h
